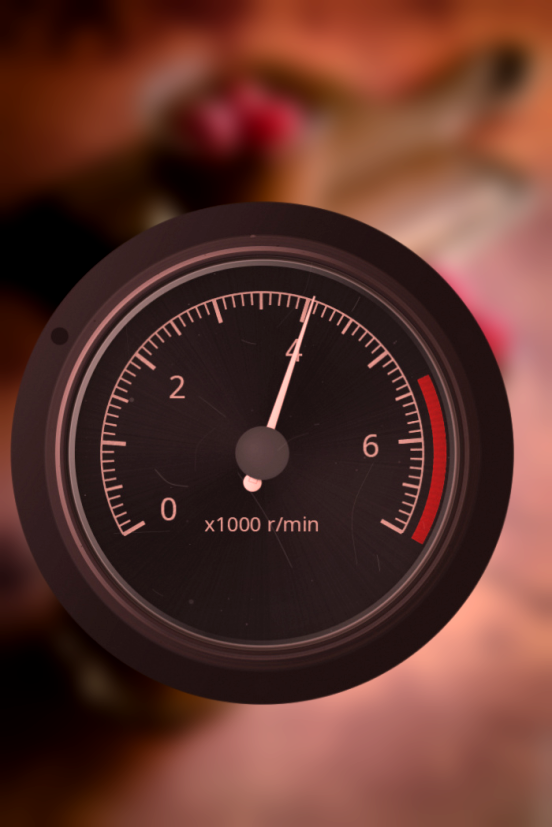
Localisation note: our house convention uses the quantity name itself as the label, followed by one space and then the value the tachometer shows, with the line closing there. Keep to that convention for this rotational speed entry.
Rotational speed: 4050 rpm
